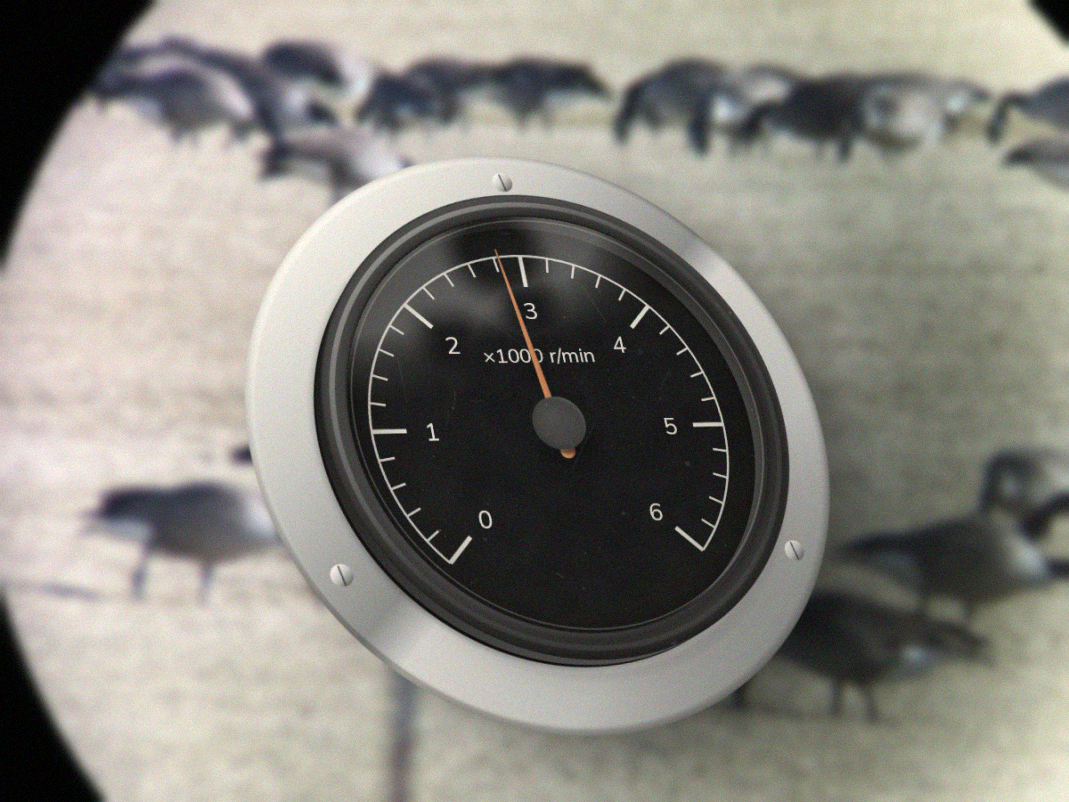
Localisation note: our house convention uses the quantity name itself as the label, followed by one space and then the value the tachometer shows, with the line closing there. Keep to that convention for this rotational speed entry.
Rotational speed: 2800 rpm
